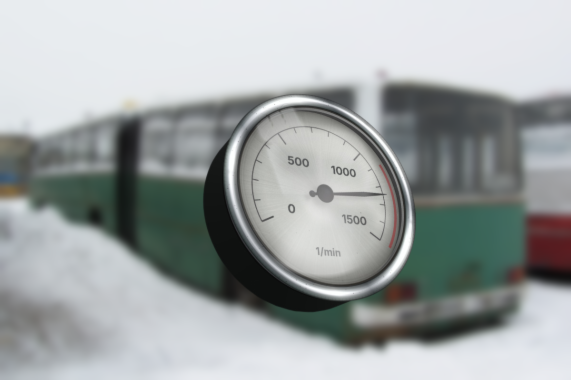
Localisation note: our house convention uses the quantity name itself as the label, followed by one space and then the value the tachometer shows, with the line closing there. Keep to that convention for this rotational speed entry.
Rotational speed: 1250 rpm
